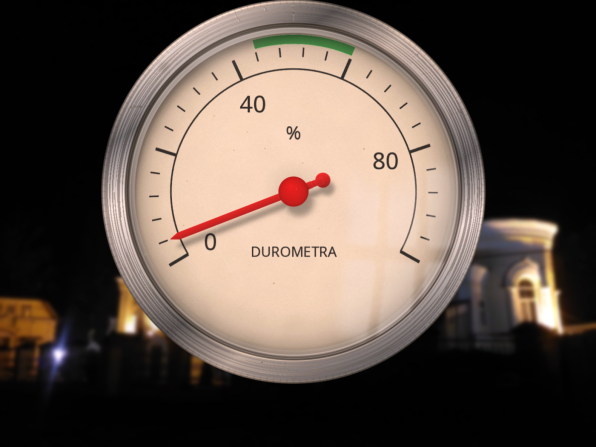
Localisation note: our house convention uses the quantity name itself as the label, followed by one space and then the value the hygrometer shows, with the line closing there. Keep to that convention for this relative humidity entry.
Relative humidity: 4 %
